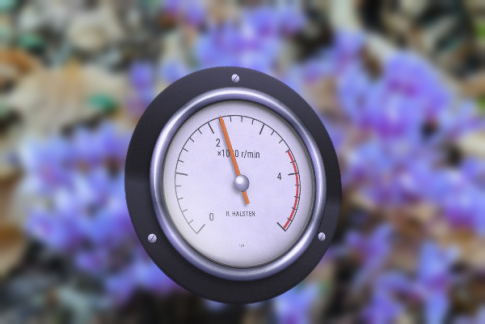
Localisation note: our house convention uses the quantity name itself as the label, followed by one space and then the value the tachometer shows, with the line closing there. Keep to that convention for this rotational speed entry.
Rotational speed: 2200 rpm
